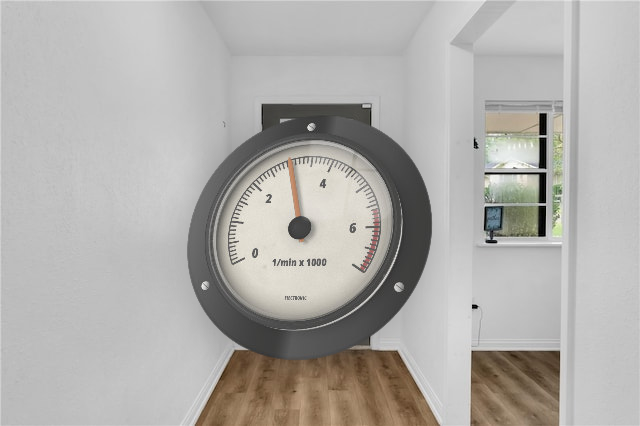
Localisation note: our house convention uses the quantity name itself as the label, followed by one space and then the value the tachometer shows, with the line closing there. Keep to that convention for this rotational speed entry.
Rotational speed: 3000 rpm
